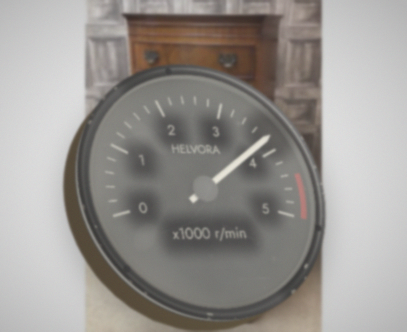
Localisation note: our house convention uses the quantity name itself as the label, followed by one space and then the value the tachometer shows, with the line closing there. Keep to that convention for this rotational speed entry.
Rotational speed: 3800 rpm
